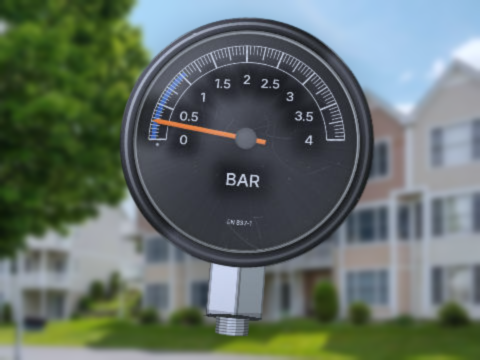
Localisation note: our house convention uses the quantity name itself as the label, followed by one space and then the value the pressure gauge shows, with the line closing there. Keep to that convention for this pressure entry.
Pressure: 0.25 bar
